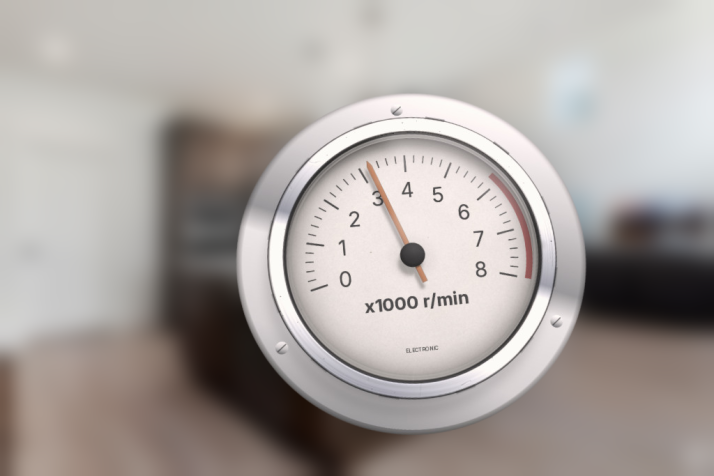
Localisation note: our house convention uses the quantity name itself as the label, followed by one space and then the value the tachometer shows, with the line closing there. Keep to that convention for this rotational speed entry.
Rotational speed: 3200 rpm
